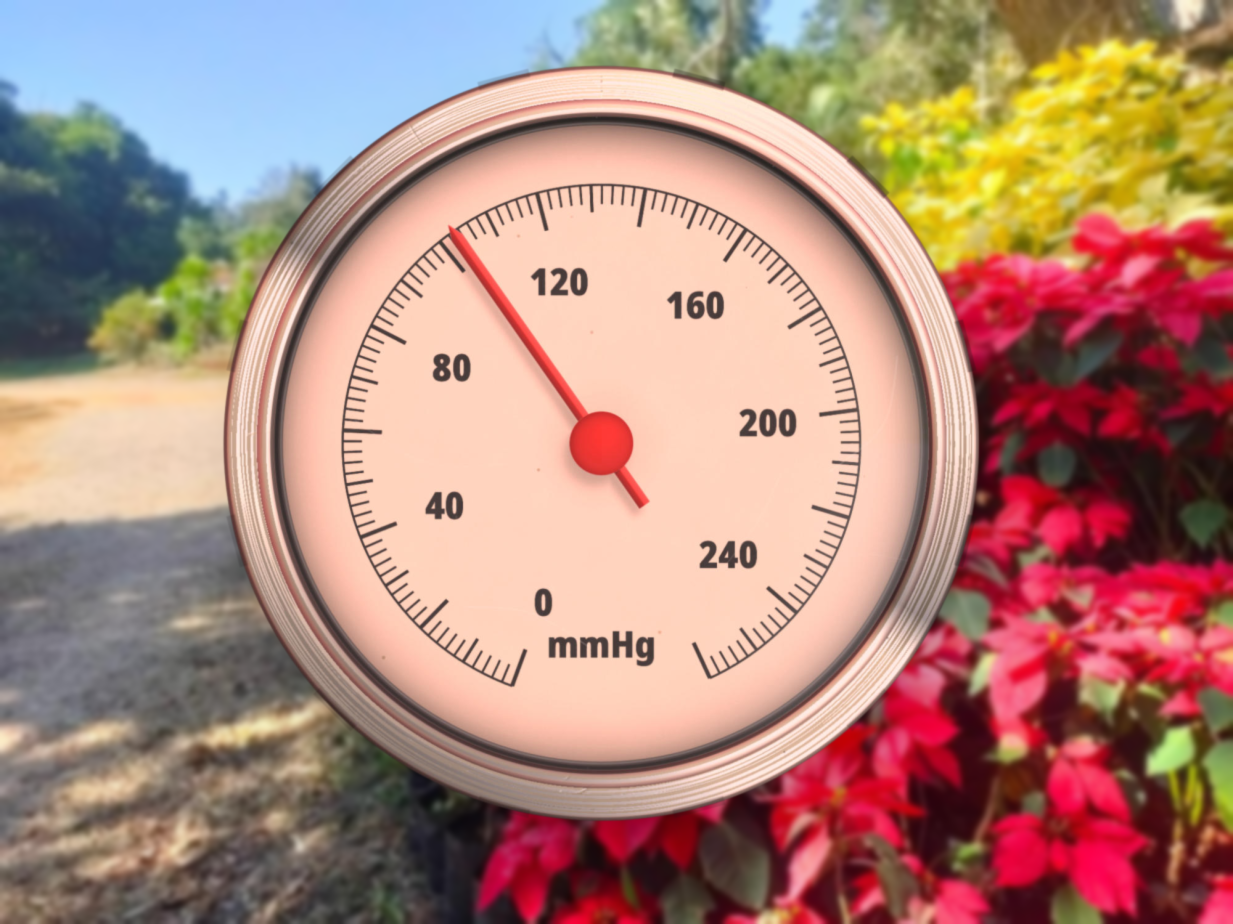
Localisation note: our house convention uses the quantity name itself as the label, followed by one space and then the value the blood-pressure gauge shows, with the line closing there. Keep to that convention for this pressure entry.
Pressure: 103 mmHg
